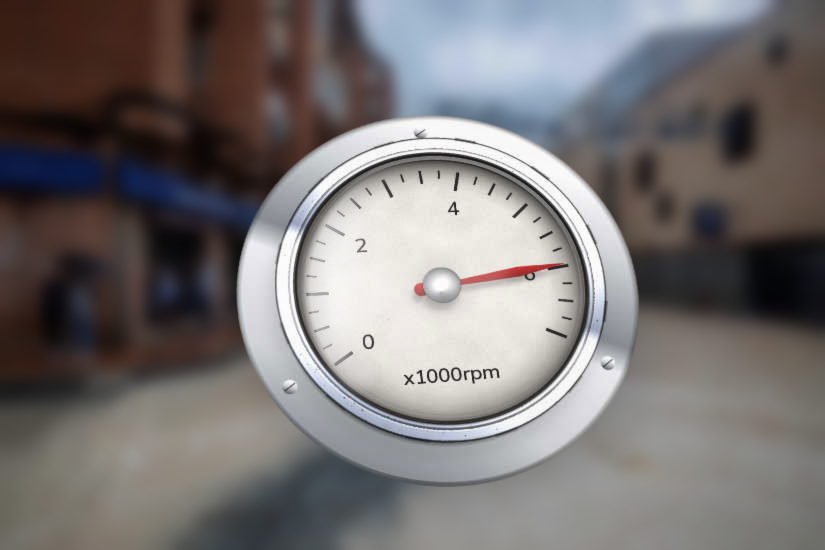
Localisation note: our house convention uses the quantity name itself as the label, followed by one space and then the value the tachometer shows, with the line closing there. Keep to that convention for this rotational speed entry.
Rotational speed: 6000 rpm
